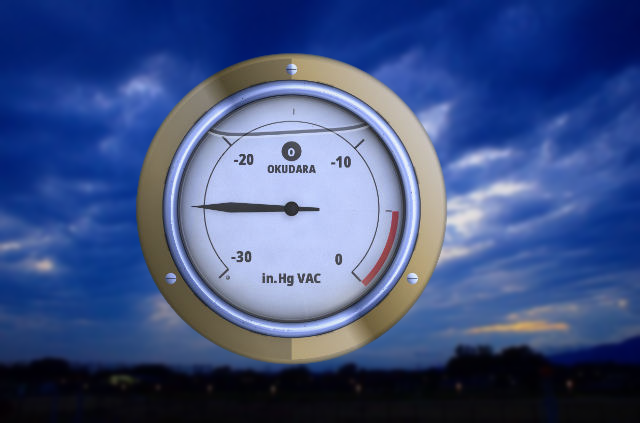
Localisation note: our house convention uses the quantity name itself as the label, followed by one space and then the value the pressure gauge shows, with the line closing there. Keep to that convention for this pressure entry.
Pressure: -25 inHg
